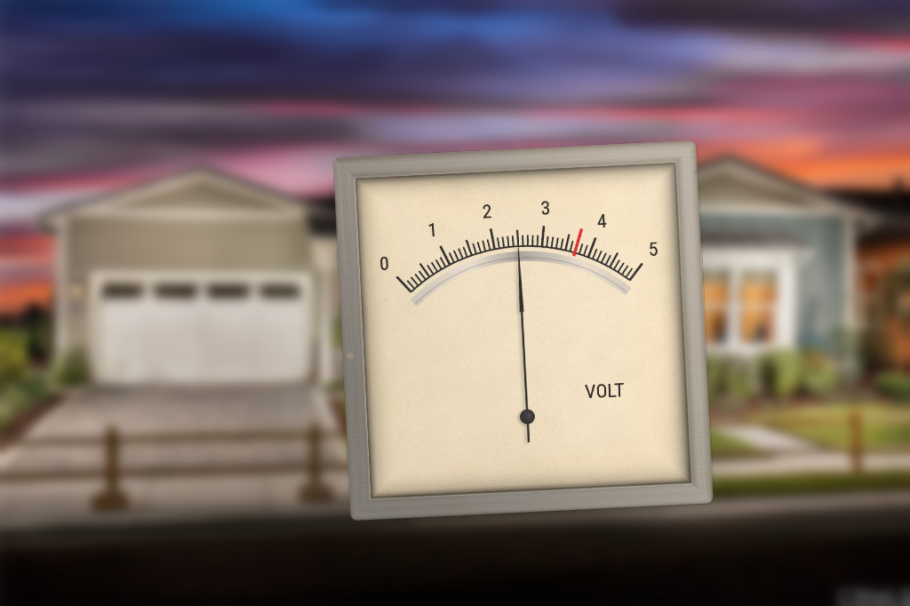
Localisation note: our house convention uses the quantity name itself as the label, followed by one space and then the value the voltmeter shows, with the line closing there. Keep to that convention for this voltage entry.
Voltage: 2.5 V
